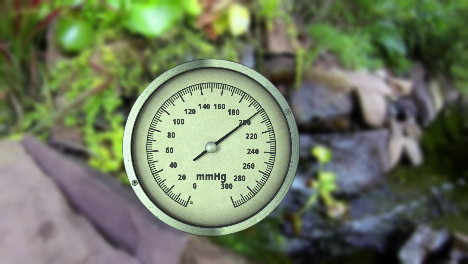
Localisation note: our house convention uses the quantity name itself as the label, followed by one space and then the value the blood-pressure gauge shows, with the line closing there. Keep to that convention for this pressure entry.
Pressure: 200 mmHg
